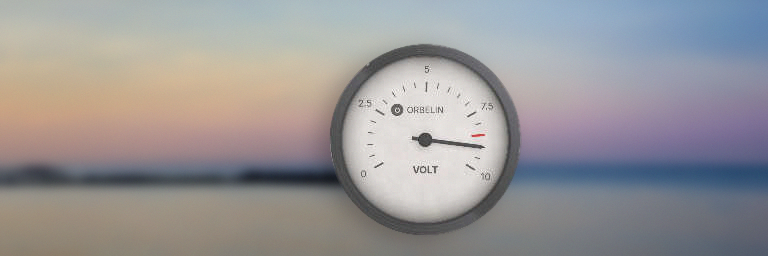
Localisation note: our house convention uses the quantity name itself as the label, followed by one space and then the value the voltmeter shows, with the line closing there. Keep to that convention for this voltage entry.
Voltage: 9 V
